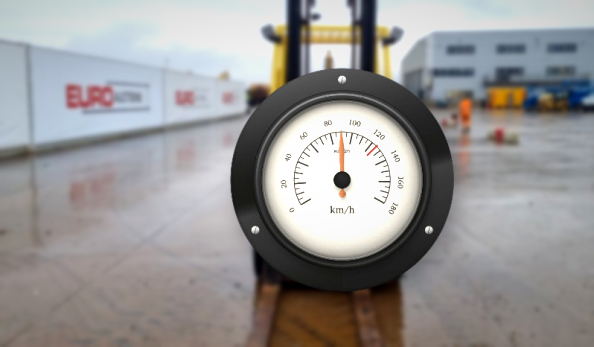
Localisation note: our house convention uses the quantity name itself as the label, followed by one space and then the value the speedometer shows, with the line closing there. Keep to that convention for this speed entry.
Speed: 90 km/h
